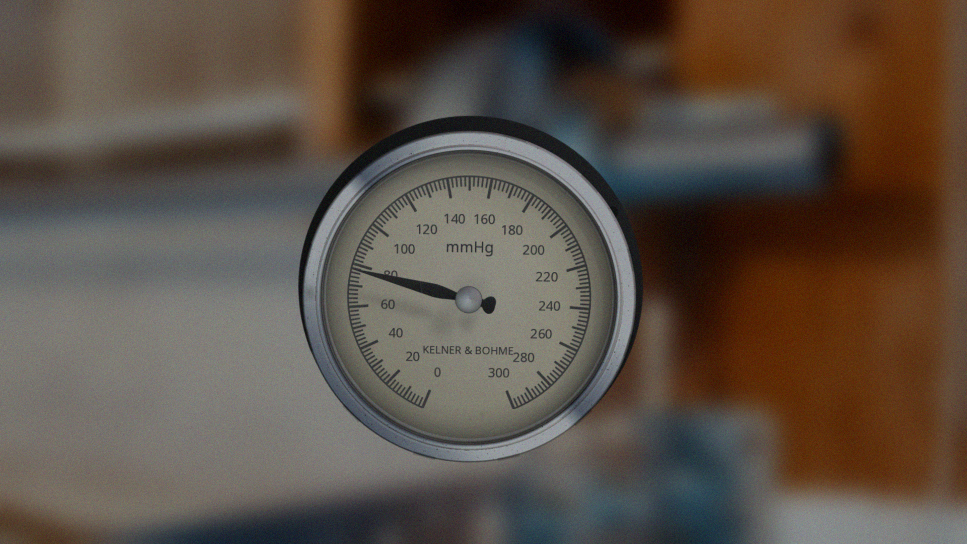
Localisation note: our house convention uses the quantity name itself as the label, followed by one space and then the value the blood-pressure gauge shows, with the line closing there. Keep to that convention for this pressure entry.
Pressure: 78 mmHg
